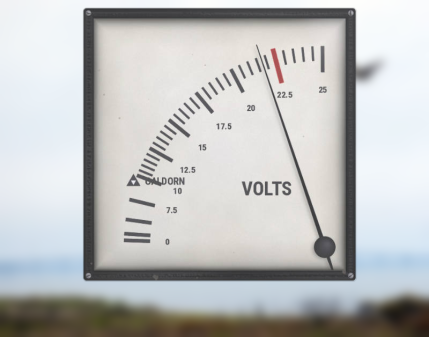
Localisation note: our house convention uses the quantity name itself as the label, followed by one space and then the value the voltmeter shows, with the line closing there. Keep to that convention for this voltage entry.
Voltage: 21.75 V
